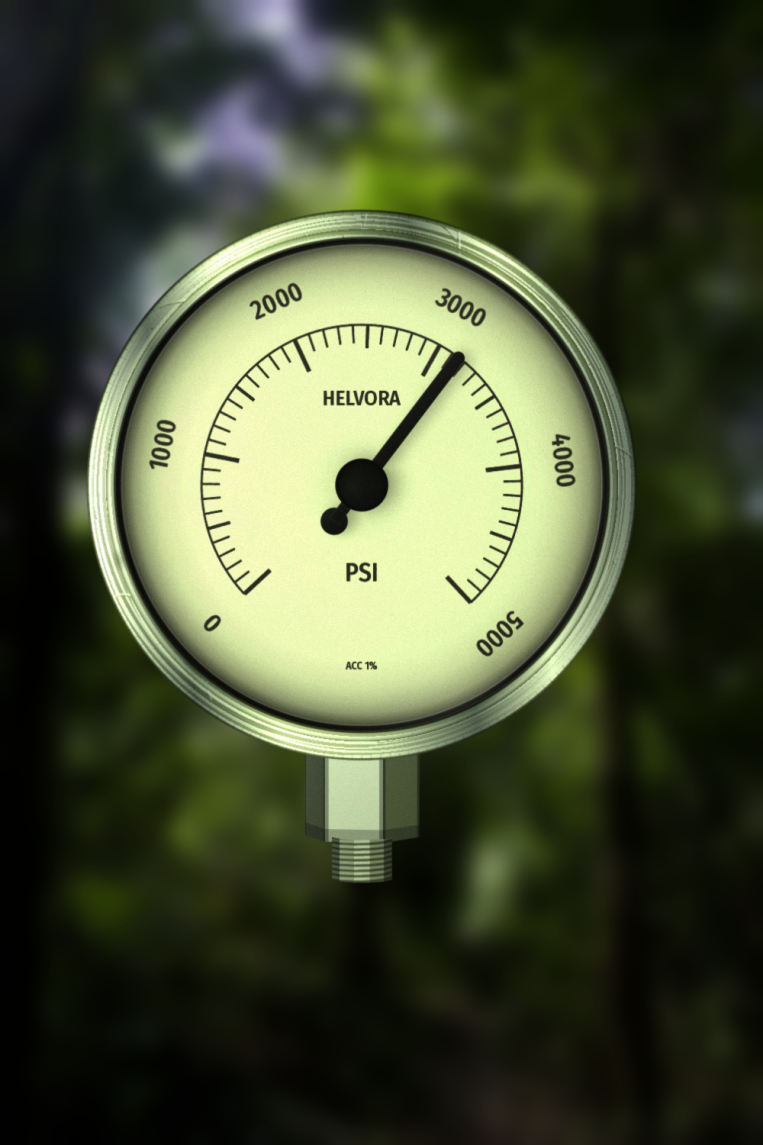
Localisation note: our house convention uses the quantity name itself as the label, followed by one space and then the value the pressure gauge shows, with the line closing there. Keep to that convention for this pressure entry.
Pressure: 3150 psi
